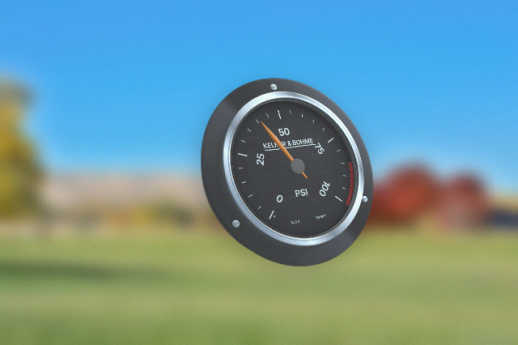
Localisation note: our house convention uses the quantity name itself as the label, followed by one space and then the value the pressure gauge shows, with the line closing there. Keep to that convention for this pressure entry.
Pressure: 40 psi
